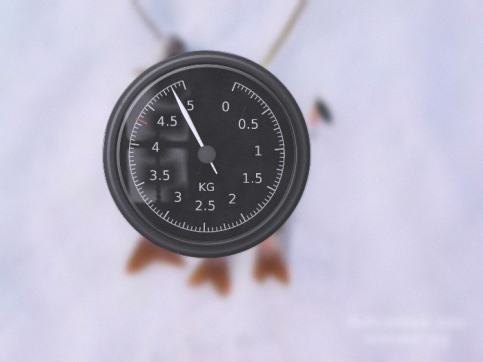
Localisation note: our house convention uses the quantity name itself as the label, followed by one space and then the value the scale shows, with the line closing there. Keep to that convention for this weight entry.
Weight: 4.85 kg
